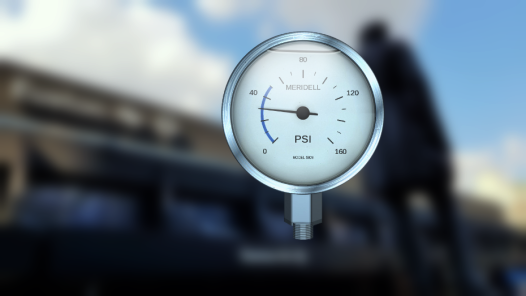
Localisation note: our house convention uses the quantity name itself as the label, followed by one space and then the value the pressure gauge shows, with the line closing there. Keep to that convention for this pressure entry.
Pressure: 30 psi
